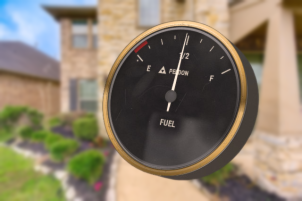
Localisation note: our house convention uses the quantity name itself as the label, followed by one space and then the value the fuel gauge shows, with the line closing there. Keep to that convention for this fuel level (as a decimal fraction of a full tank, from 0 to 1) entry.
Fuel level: 0.5
